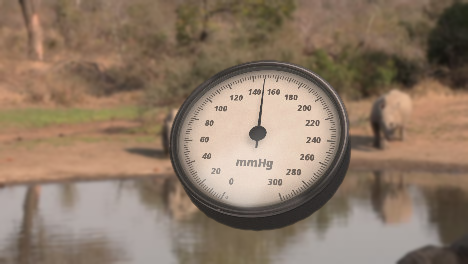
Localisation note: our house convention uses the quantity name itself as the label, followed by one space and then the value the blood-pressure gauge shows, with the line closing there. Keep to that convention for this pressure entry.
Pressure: 150 mmHg
